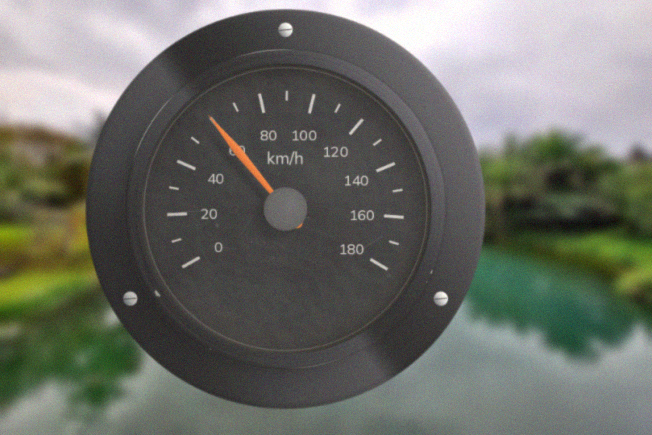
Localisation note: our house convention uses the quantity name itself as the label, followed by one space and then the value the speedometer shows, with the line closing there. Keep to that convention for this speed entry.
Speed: 60 km/h
